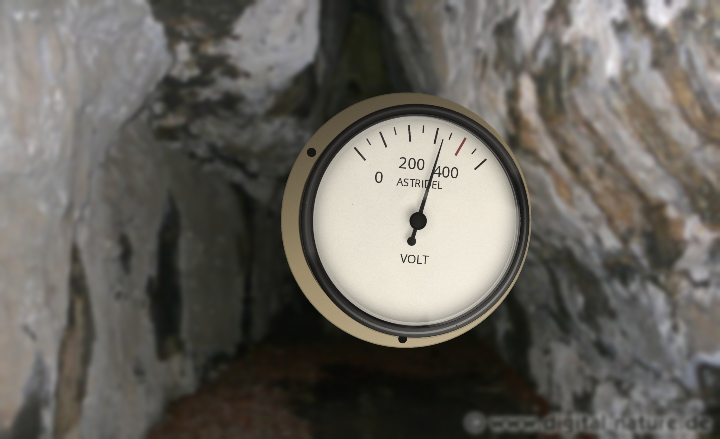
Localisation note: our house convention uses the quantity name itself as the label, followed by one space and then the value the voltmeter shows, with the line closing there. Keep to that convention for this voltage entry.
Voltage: 325 V
